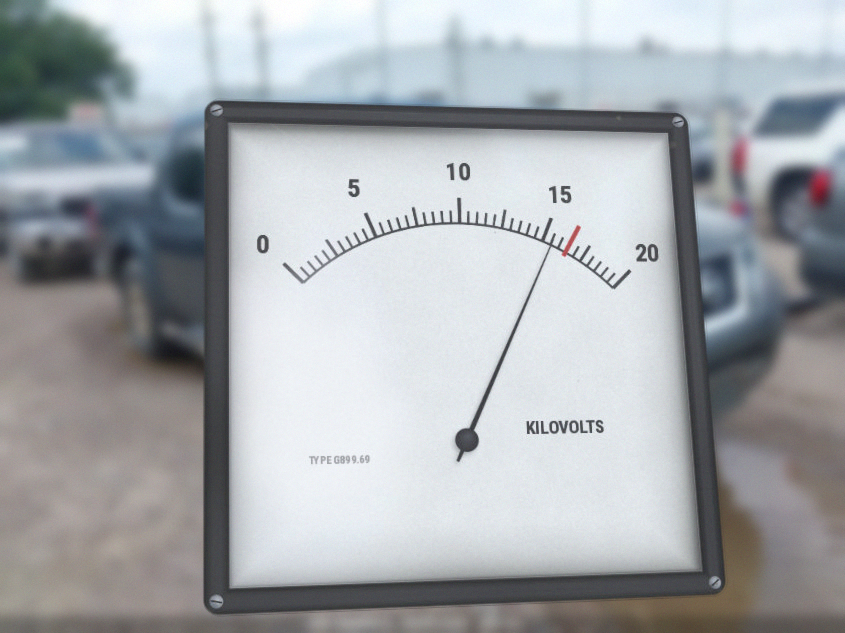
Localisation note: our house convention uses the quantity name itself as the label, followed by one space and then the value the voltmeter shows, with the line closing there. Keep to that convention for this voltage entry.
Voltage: 15.5 kV
